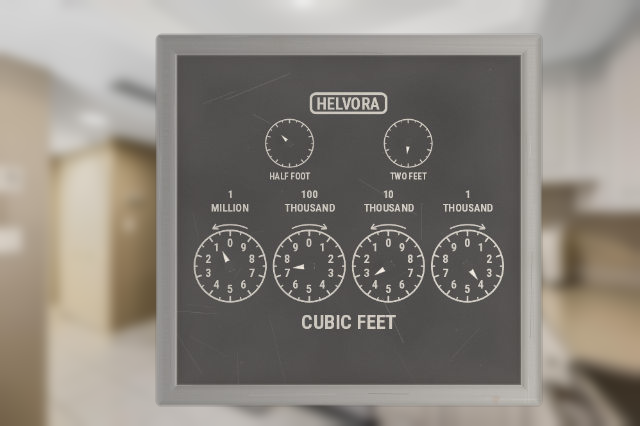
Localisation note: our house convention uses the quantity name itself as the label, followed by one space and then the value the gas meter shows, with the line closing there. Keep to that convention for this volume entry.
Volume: 73400 ft³
